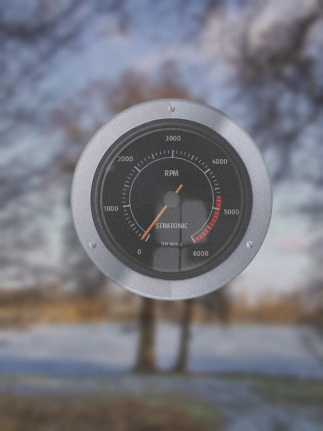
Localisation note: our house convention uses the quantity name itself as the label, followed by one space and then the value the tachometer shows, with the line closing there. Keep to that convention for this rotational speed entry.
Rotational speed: 100 rpm
